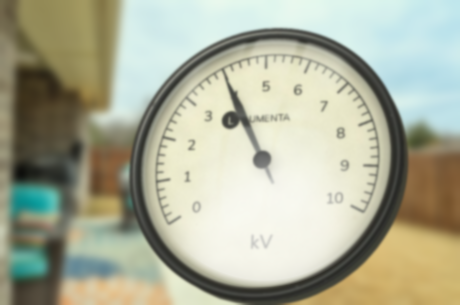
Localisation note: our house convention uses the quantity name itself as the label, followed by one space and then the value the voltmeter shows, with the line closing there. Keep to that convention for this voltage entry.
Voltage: 4 kV
